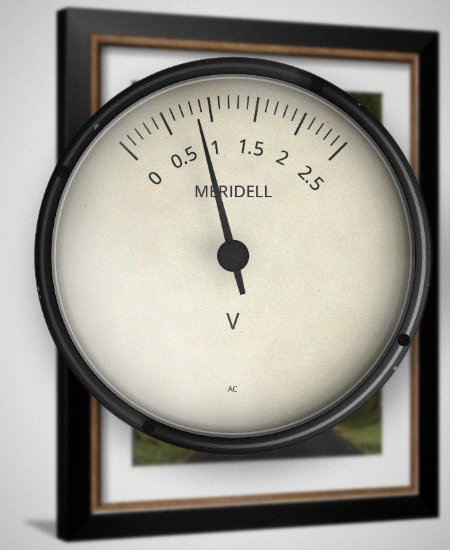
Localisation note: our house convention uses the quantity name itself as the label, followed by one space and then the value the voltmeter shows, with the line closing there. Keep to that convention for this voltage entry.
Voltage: 0.85 V
